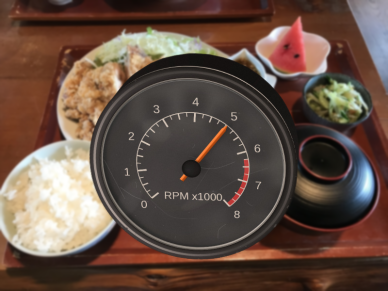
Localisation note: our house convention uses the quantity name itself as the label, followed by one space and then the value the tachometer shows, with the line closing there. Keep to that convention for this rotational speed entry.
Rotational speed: 5000 rpm
